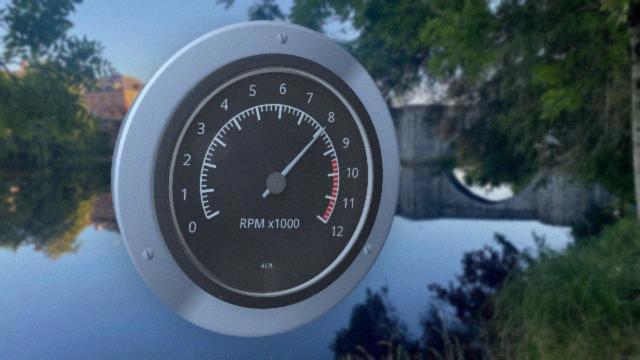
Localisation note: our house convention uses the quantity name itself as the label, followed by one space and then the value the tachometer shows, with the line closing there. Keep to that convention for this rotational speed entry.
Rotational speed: 8000 rpm
